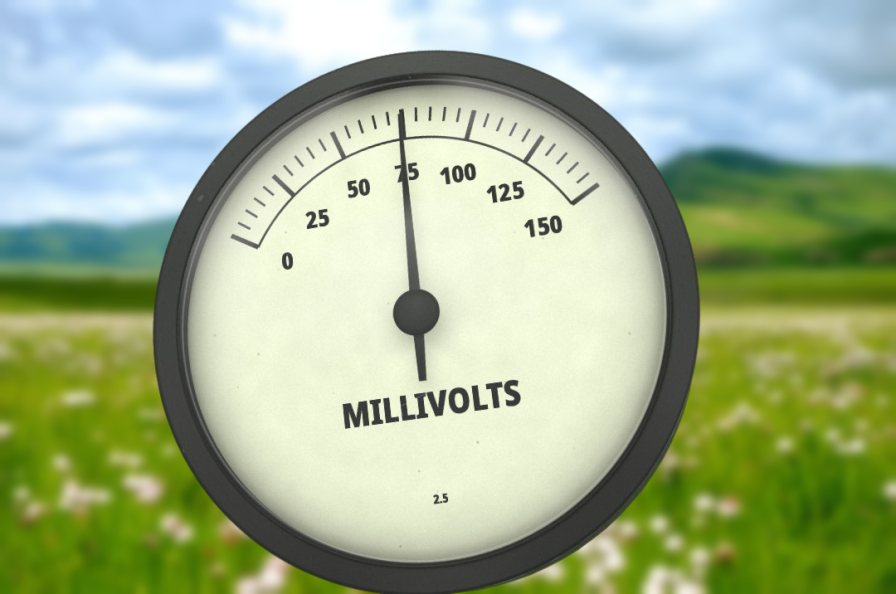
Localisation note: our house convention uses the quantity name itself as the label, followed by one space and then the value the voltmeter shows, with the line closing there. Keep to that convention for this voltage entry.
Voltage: 75 mV
